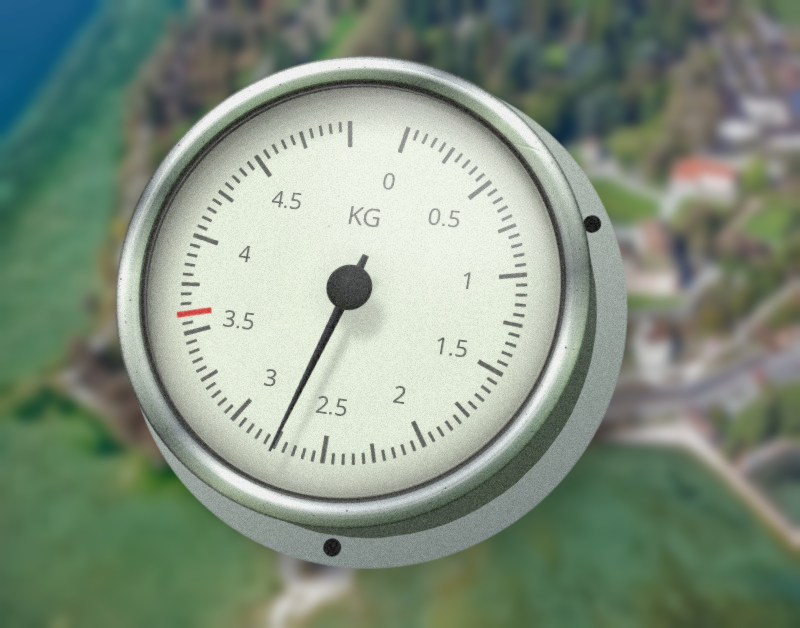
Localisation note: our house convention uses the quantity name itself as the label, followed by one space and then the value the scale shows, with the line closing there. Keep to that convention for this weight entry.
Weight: 2.75 kg
